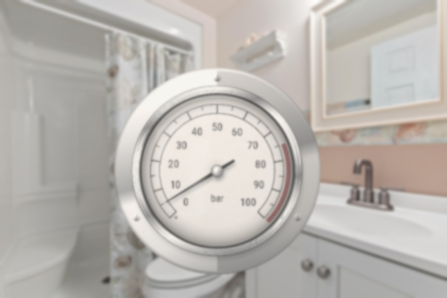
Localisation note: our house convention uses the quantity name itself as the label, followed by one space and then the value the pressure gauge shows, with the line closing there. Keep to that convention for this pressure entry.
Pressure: 5 bar
